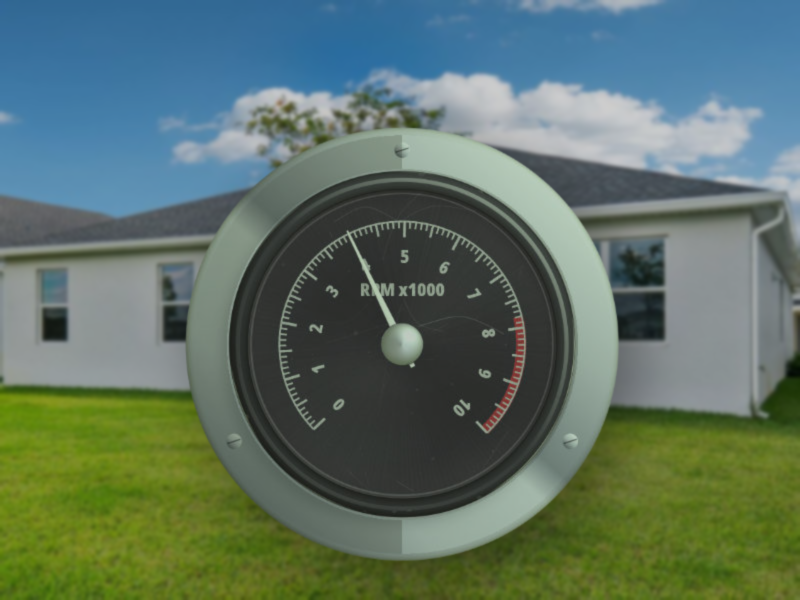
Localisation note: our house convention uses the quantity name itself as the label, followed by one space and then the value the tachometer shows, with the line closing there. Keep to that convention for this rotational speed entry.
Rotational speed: 4000 rpm
